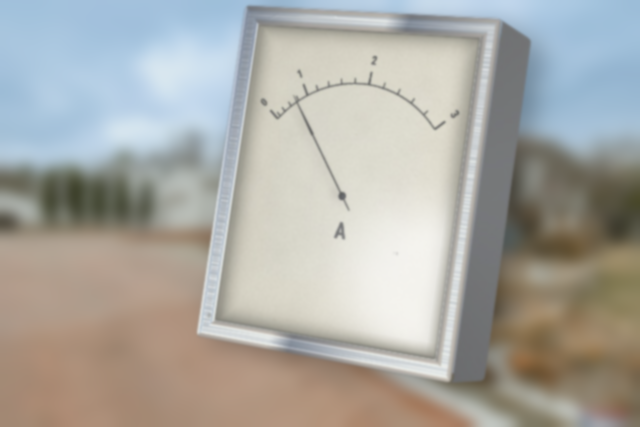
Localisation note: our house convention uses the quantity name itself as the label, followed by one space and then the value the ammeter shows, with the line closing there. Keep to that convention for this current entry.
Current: 0.8 A
